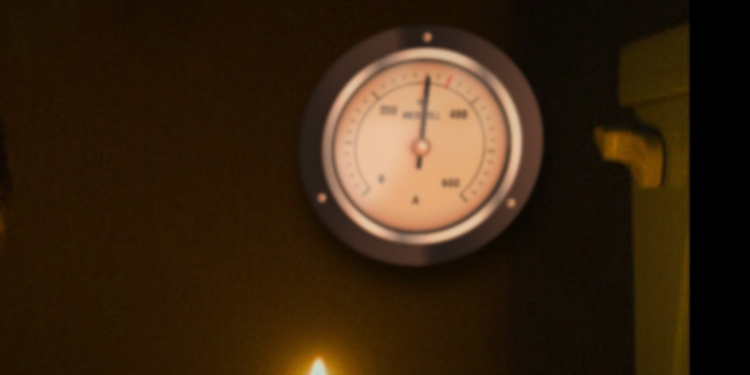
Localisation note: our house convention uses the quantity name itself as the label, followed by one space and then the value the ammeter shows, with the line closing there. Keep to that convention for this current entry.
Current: 300 A
